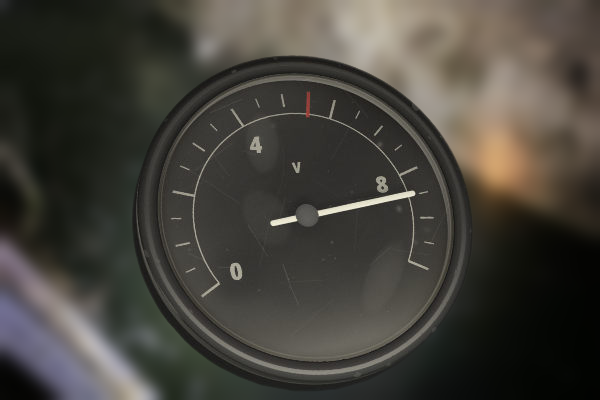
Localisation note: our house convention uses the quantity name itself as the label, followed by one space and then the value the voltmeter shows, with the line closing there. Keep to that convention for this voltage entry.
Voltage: 8.5 V
